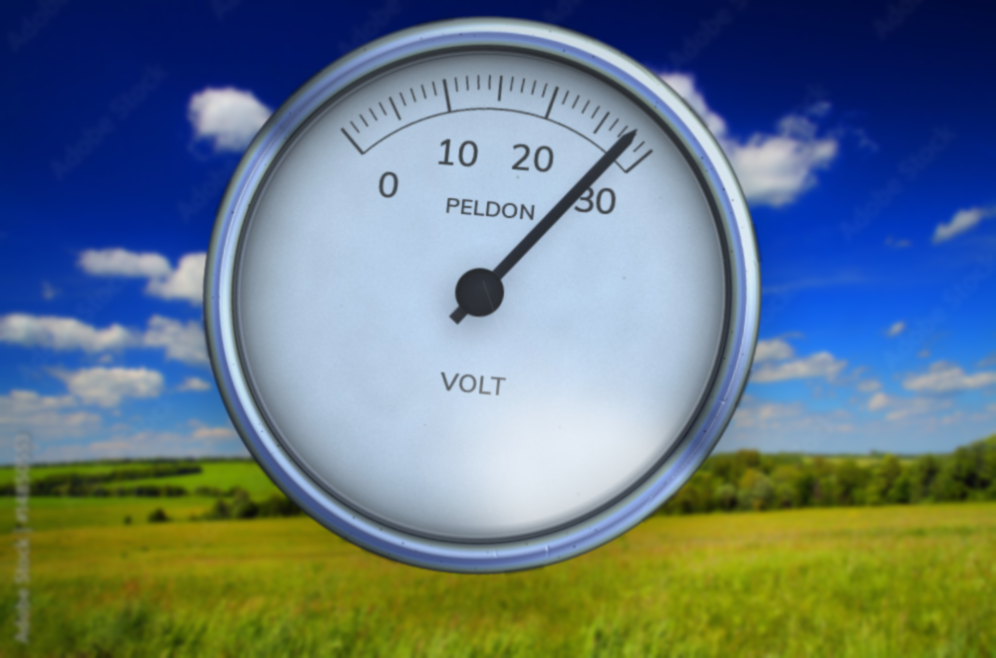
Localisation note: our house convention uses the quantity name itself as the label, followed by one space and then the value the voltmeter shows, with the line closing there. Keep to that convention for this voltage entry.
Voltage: 28 V
